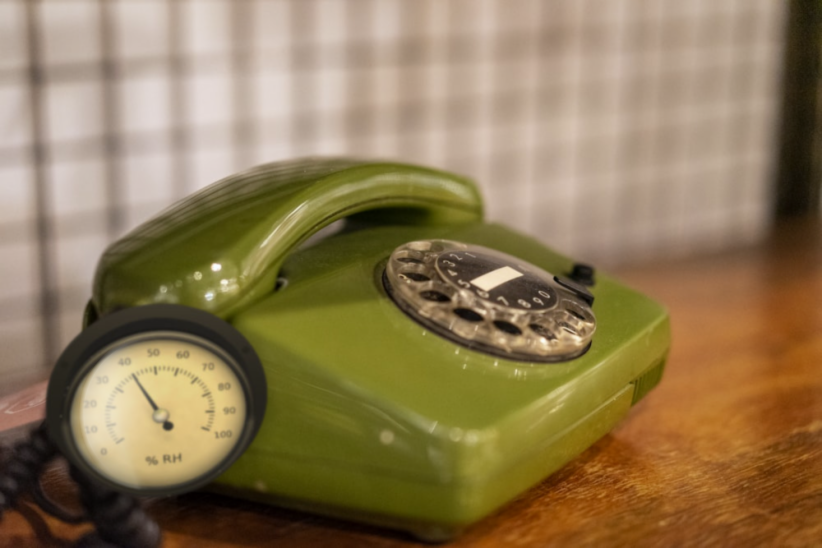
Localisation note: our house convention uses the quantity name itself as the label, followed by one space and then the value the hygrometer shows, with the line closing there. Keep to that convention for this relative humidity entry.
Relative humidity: 40 %
